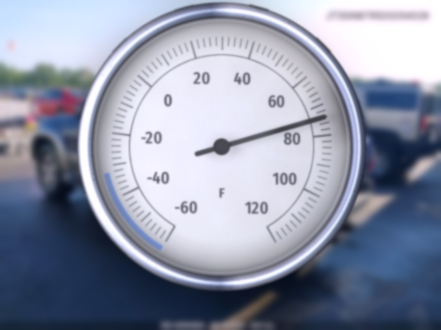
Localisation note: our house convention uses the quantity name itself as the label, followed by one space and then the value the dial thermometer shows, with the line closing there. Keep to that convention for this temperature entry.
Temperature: 74 °F
